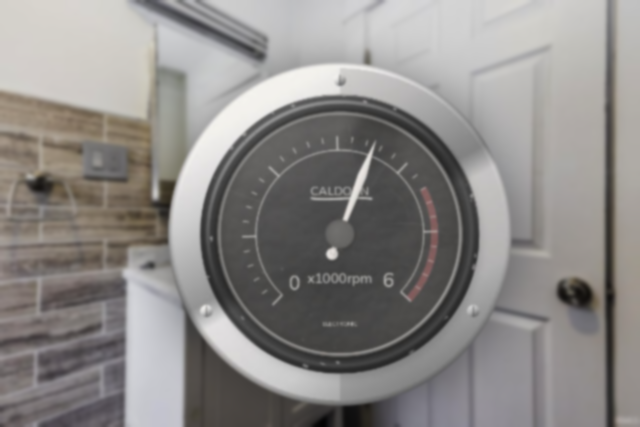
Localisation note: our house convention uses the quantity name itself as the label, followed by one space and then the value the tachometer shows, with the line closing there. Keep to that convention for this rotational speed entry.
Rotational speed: 3500 rpm
